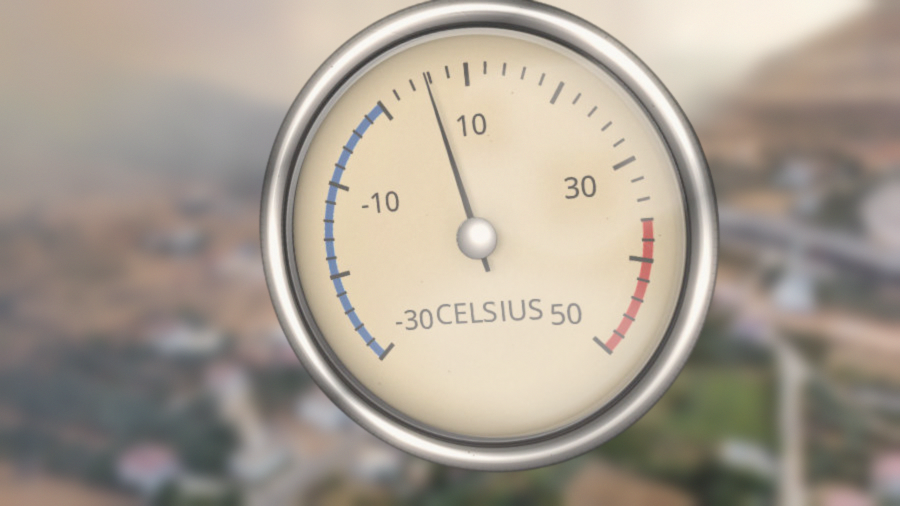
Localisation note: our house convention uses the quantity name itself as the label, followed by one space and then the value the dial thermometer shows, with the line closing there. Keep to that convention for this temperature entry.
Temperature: 6 °C
